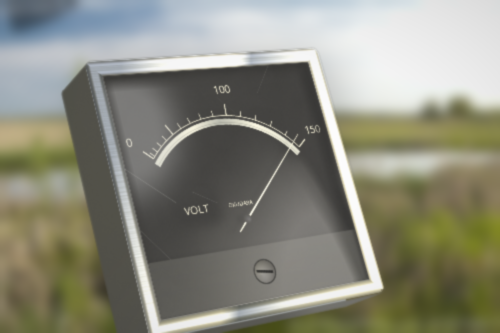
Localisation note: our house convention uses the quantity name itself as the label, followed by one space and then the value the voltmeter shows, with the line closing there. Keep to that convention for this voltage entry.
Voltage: 145 V
